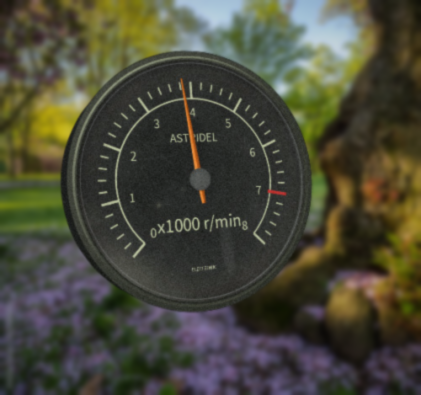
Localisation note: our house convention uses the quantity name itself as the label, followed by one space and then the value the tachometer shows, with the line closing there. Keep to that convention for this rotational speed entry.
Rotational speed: 3800 rpm
